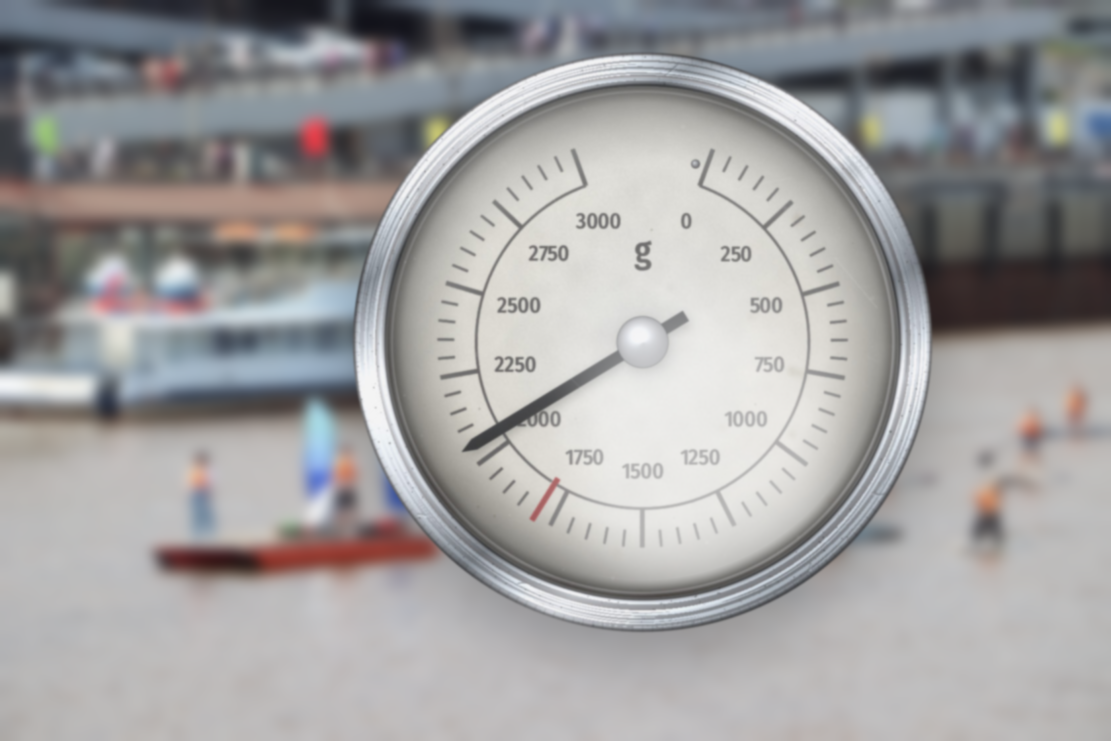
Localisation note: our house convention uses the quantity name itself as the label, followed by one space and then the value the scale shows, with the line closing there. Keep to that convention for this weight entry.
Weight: 2050 g
